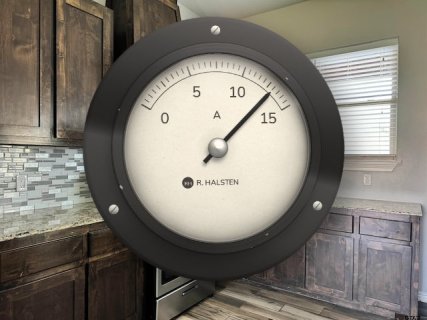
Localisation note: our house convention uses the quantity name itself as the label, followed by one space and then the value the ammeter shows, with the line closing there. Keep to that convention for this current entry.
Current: 13 A
